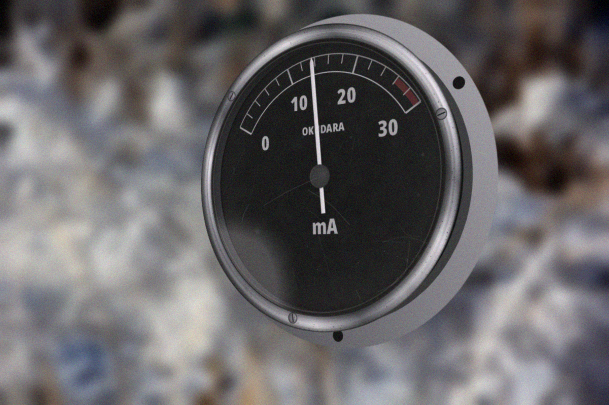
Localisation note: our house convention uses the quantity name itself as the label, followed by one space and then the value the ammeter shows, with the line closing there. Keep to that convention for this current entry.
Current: 14 mA
